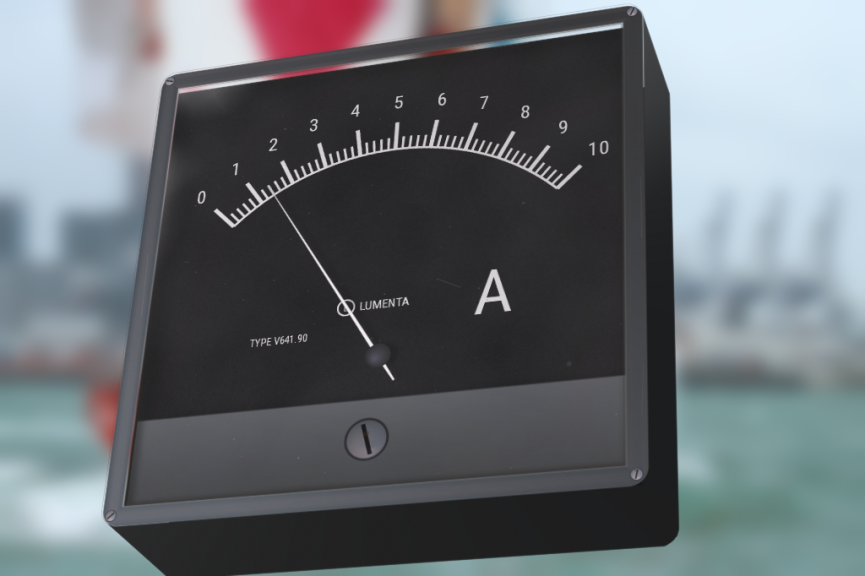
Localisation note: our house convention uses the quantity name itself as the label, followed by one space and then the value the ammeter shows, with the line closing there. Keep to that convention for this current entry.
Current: 1.4 A
